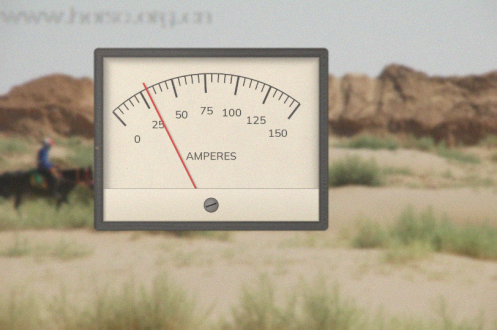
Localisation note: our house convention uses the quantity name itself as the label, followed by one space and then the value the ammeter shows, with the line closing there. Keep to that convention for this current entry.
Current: 30 A
